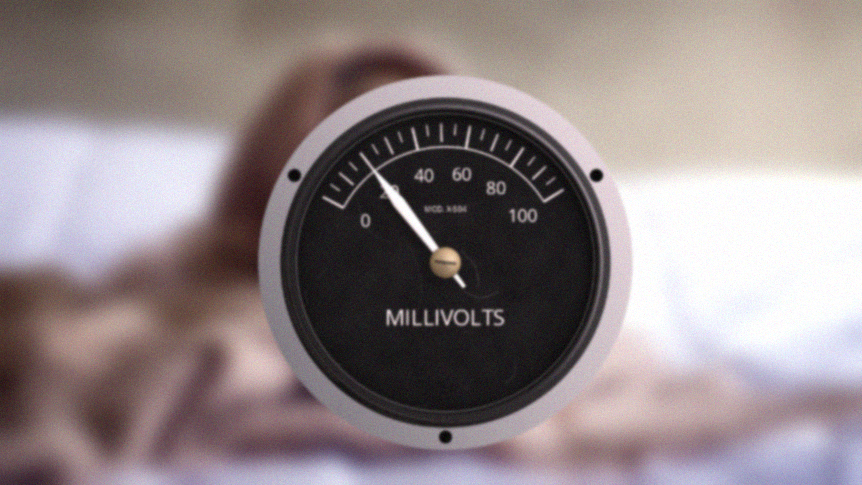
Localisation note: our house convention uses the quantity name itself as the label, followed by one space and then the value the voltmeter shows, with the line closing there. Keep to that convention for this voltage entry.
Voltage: 20 mV
